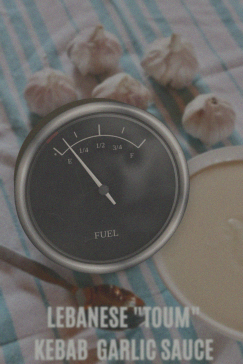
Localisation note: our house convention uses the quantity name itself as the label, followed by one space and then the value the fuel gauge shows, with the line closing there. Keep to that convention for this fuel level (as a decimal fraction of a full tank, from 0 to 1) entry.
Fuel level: 0.125
